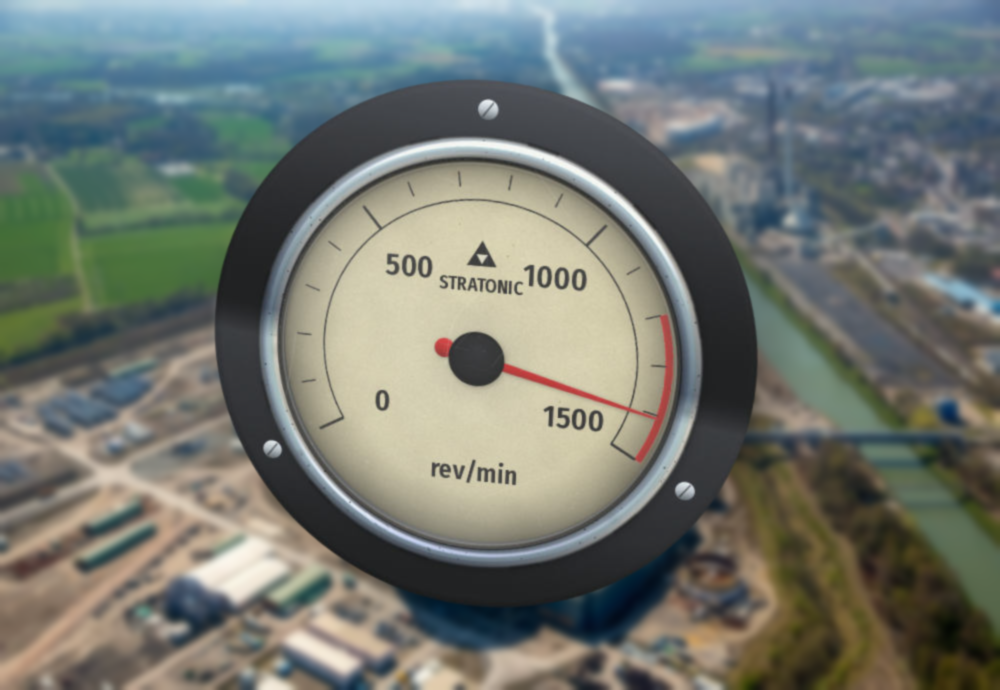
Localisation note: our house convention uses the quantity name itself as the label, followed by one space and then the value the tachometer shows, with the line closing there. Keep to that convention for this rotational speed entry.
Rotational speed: 1400 rpm
